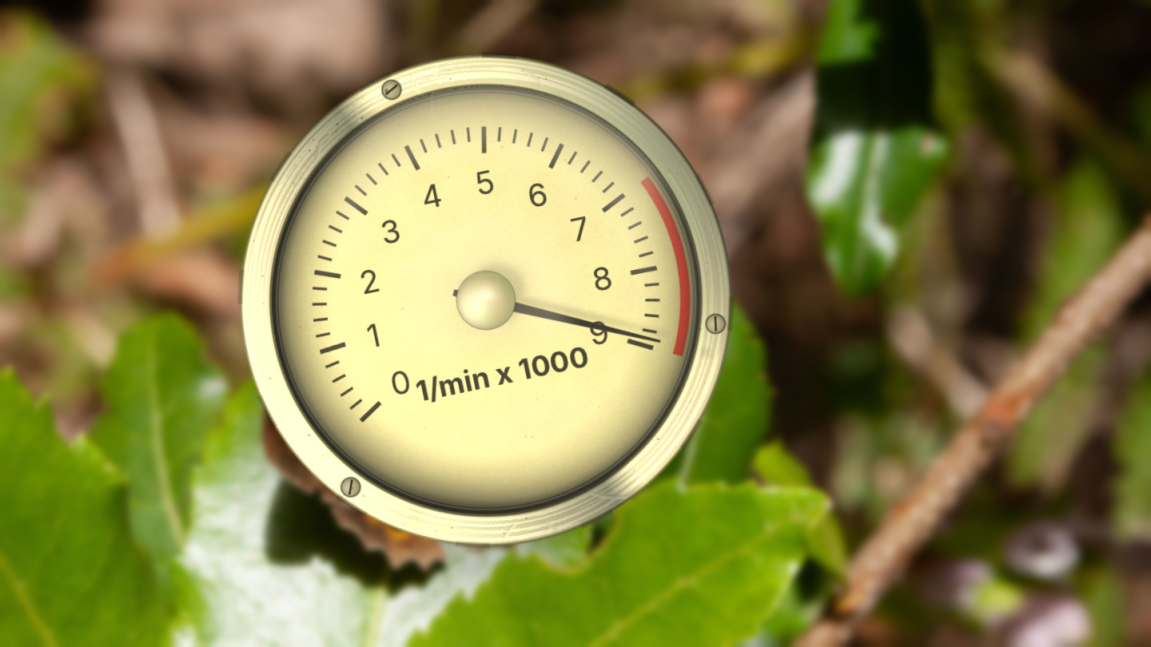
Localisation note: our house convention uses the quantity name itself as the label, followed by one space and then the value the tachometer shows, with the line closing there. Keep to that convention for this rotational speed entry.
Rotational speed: 8900 rpm
